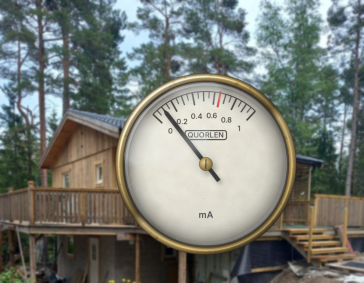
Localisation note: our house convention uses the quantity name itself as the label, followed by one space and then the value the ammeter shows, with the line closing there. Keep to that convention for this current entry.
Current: 0.1 mA
